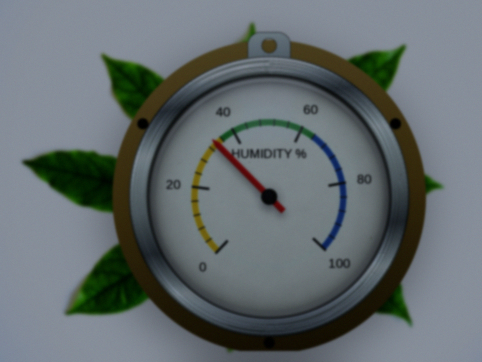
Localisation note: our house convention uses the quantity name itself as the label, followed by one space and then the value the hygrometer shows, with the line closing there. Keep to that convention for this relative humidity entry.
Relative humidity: 34 %
